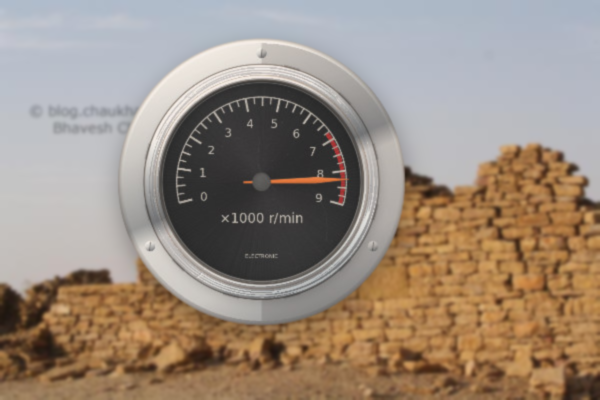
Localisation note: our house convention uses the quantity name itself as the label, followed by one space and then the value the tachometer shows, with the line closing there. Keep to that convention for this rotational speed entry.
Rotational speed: 8250 rpm
